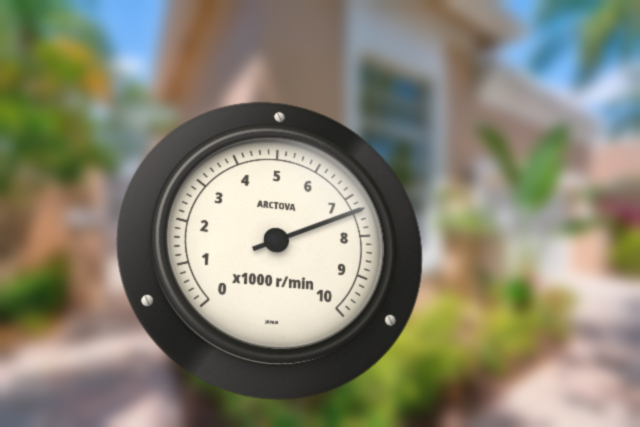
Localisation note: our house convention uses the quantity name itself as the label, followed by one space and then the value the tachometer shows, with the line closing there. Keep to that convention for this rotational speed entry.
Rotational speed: 7400 rpm
